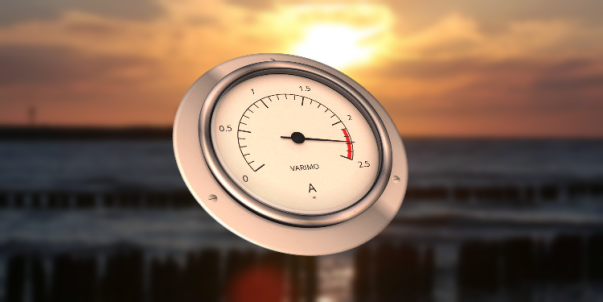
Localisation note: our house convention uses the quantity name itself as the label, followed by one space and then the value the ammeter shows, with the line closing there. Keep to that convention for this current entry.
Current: 2.3 A
